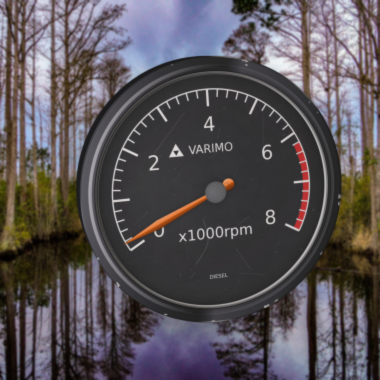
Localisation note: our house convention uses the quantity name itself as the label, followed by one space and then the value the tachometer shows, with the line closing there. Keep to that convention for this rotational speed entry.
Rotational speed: 200 rpm
